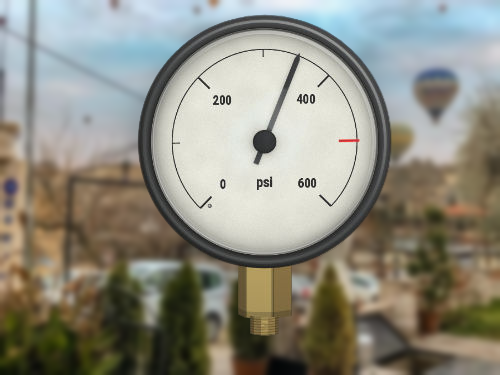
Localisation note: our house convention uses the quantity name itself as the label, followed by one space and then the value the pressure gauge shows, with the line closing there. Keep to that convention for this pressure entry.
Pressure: 350 psi
